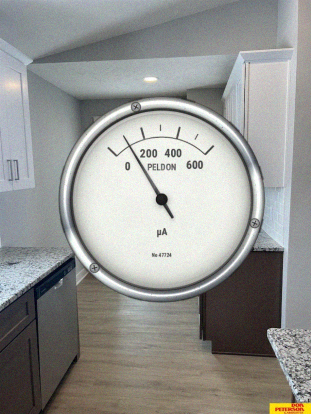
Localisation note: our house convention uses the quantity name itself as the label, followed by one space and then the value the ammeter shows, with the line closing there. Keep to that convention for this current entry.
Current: 100 µA
